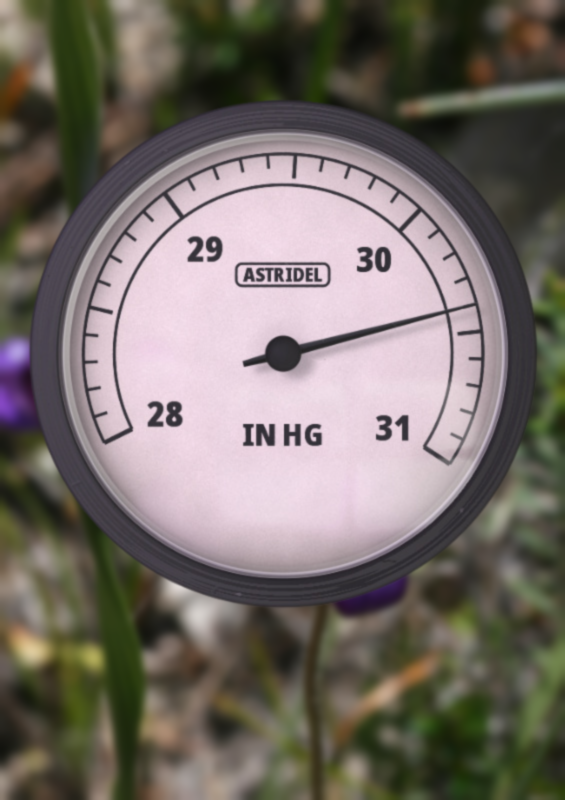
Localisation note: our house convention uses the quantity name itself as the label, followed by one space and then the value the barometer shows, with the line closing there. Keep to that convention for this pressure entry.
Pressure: 30.4 inHg
